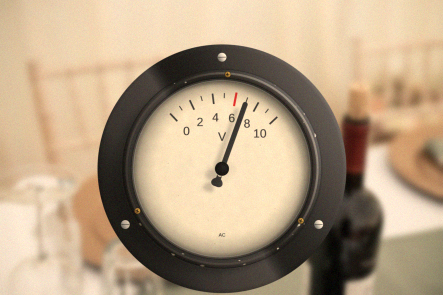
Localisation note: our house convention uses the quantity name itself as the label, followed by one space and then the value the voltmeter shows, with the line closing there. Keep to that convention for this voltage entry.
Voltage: 7 V
